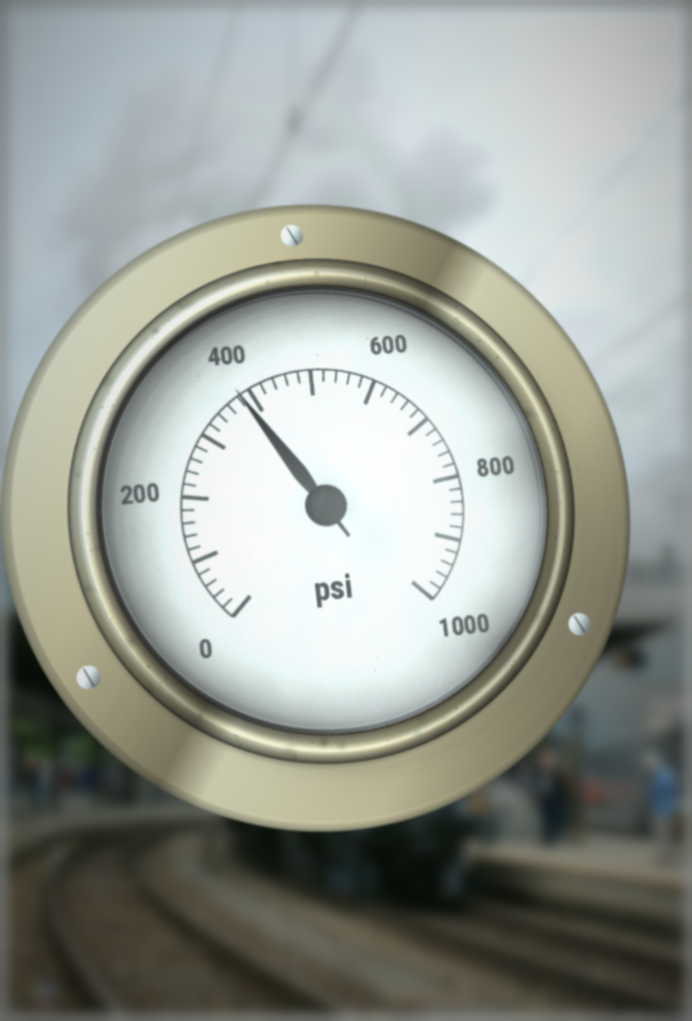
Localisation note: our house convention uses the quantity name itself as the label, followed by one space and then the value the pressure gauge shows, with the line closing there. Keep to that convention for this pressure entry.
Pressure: 380 psi
